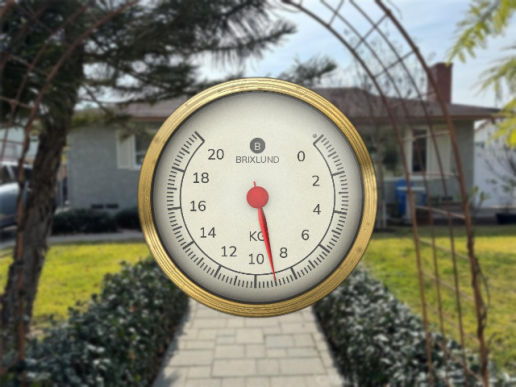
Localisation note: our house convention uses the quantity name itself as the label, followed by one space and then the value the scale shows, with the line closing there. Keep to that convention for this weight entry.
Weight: 9 kg
